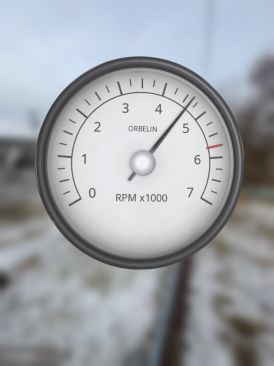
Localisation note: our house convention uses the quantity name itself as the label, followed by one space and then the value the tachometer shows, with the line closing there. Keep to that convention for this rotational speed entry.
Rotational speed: 4625 rpm
